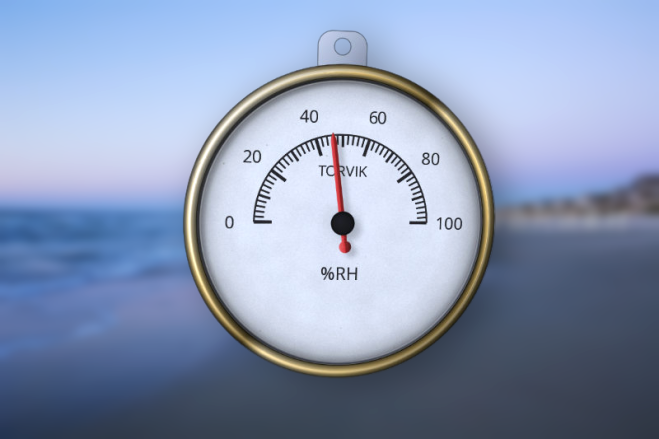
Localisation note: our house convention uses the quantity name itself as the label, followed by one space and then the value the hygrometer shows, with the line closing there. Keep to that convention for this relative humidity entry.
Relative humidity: 46 %
